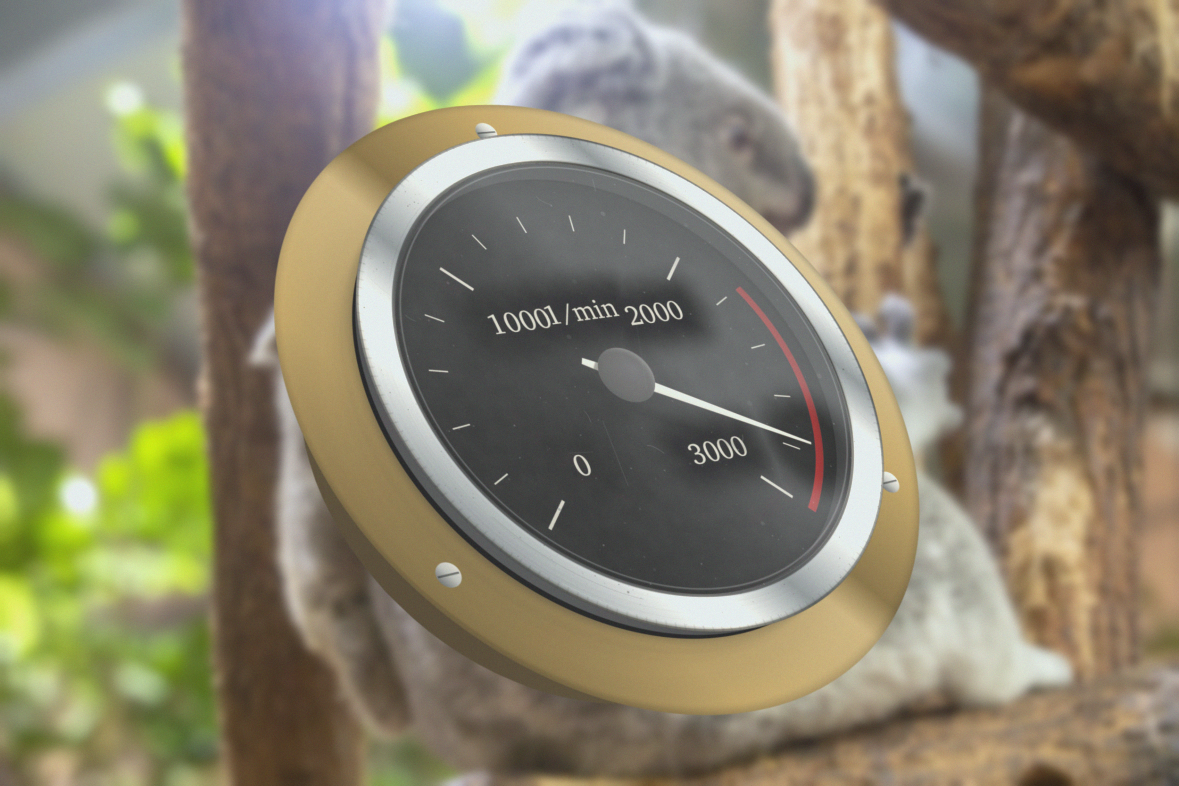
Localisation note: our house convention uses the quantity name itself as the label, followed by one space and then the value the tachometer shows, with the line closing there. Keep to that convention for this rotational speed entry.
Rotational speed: 2800 rpm
